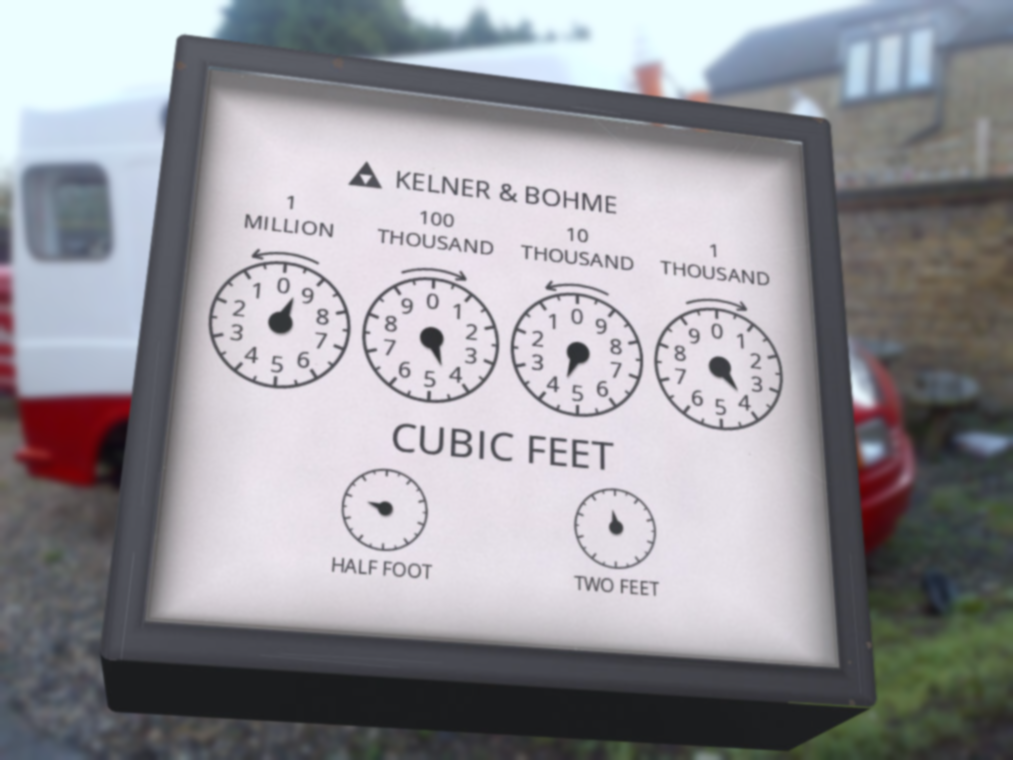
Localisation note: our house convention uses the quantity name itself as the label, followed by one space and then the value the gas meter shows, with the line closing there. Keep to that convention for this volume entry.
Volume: 944400 ft³
